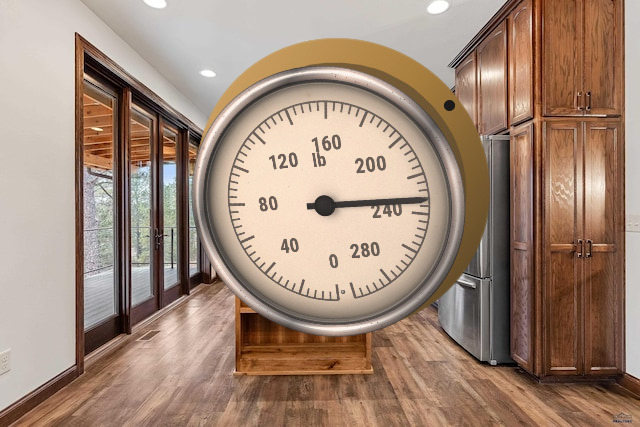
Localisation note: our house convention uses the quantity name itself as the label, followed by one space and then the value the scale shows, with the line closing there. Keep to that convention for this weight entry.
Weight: 232 lb
